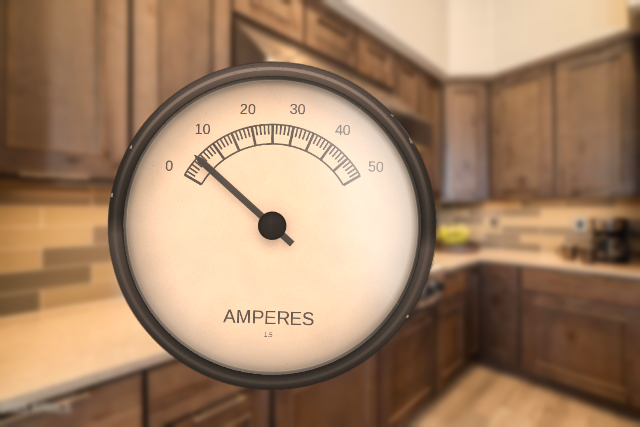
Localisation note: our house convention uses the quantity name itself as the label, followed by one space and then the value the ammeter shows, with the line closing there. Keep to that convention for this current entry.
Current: 5 A
